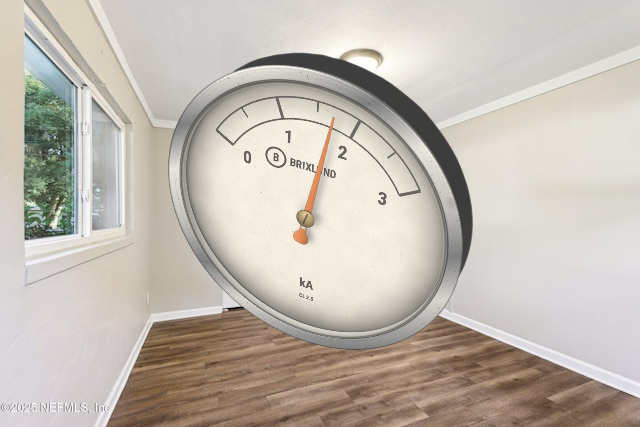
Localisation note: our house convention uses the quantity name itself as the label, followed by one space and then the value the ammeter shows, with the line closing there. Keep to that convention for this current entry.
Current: 1.75 kA
